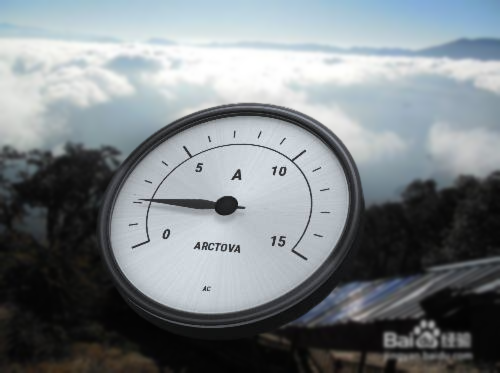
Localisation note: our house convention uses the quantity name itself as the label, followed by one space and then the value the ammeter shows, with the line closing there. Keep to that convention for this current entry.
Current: 2 A
